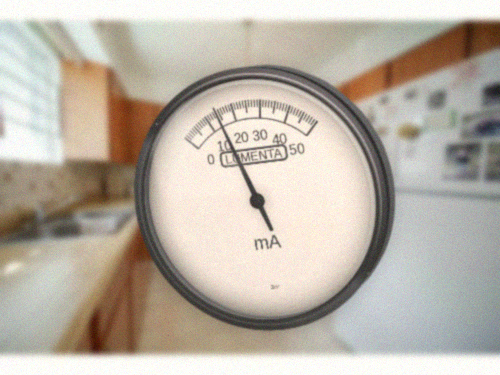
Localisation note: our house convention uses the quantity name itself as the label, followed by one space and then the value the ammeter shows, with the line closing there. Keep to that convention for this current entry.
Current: 15 mA
